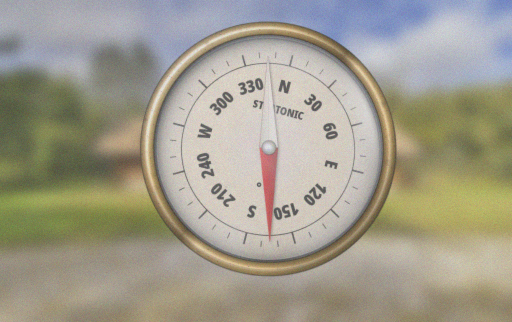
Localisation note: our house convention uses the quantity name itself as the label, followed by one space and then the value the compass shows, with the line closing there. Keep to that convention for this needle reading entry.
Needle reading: 165 °
